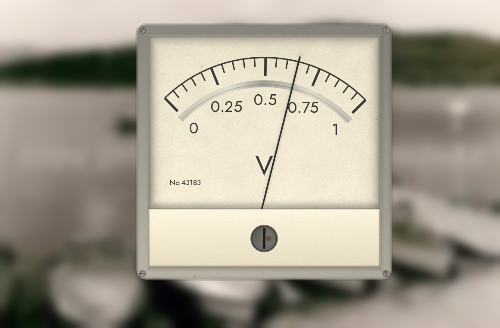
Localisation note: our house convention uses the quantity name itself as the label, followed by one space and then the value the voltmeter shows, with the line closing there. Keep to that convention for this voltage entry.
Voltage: 0.65 V
